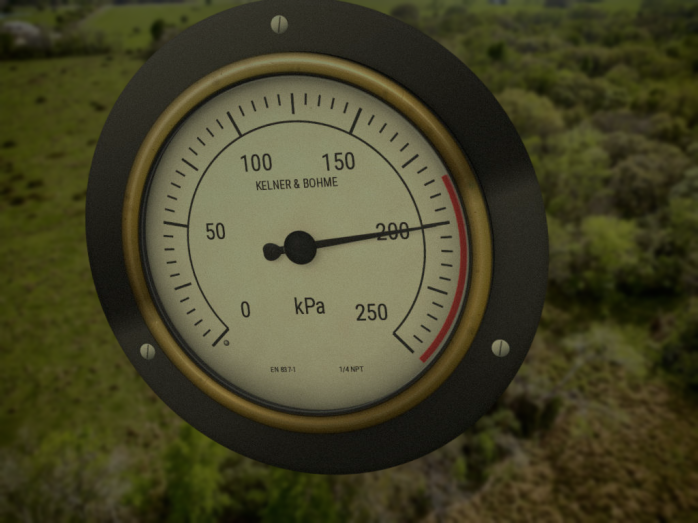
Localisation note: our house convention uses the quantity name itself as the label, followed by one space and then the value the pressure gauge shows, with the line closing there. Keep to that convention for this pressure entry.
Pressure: 200 kPa
